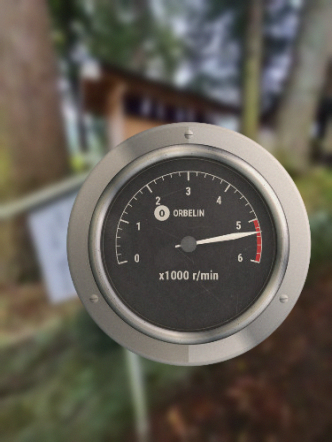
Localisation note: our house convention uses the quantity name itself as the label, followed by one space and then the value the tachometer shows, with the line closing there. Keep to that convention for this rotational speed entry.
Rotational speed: 5300 rpm
